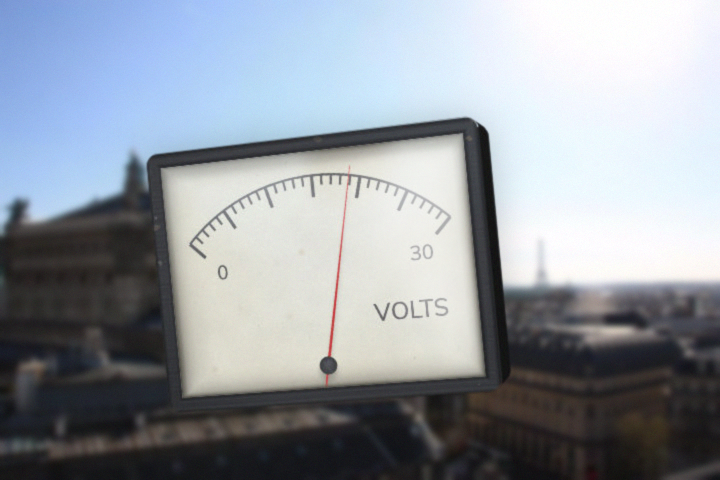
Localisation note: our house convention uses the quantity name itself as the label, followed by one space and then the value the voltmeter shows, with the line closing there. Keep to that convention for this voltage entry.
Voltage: 19 V
